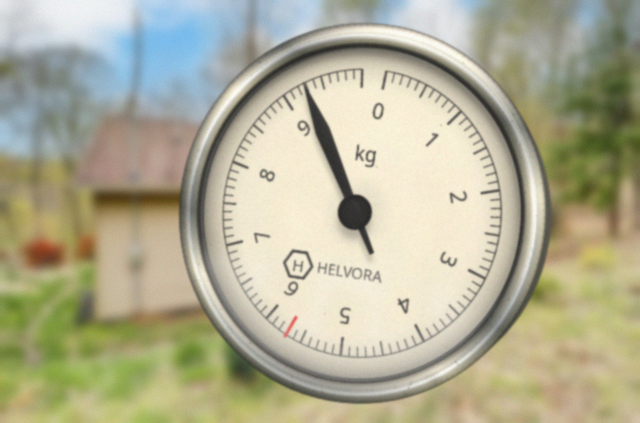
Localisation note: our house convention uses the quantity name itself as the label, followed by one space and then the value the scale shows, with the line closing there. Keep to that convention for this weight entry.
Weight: 9.3 kg
